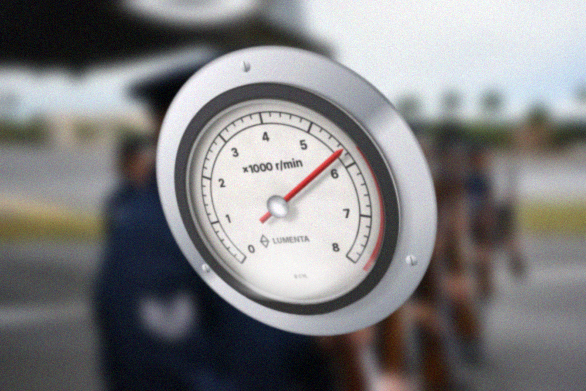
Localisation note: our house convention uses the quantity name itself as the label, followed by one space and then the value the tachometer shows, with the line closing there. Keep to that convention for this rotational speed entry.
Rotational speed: 5700 rpm
